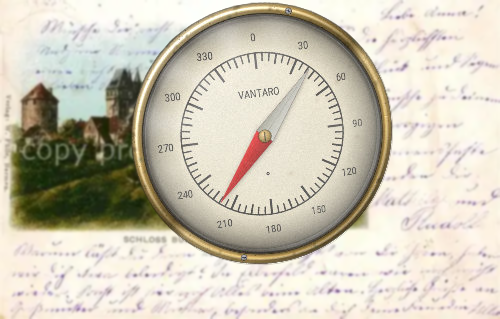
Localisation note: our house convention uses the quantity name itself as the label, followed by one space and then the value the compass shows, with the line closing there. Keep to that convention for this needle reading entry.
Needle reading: 220 °
